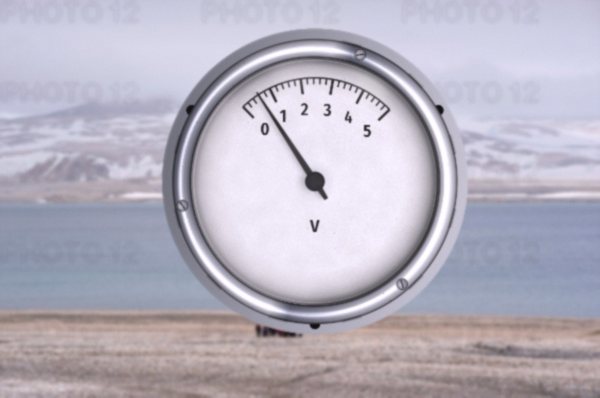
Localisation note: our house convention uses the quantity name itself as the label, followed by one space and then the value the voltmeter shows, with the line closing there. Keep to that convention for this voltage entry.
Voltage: 0.6 V
